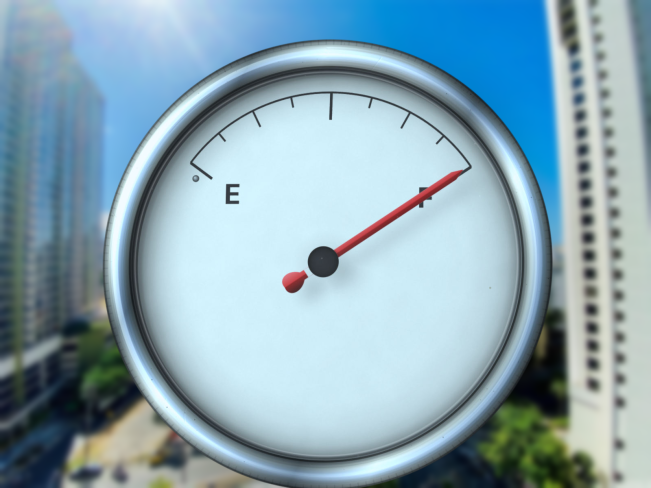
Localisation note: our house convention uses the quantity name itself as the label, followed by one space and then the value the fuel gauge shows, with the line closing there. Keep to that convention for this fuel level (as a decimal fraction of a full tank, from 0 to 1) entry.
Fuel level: 1
